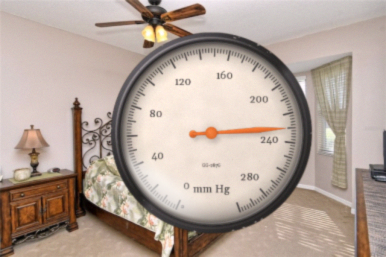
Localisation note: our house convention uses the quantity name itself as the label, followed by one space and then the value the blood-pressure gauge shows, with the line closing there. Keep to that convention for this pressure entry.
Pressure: 230 mmHg
